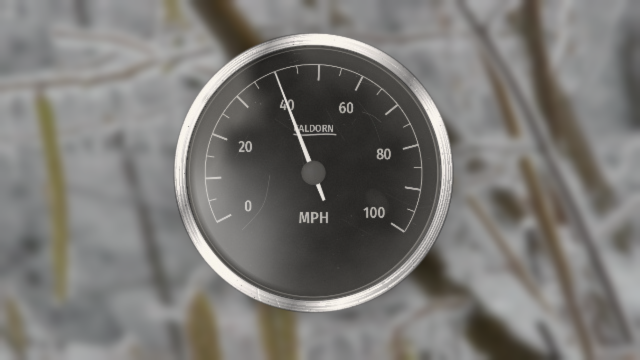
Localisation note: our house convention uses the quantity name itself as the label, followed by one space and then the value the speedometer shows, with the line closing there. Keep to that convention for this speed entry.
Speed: 40 mph
